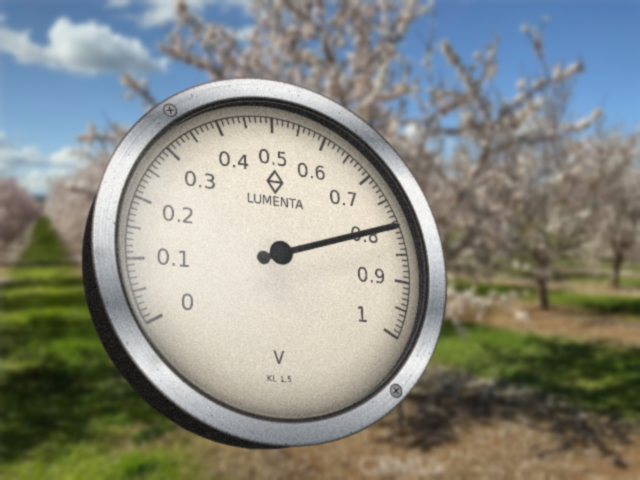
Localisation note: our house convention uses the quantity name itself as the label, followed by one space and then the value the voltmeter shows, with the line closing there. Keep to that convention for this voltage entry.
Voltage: 0.8 V
